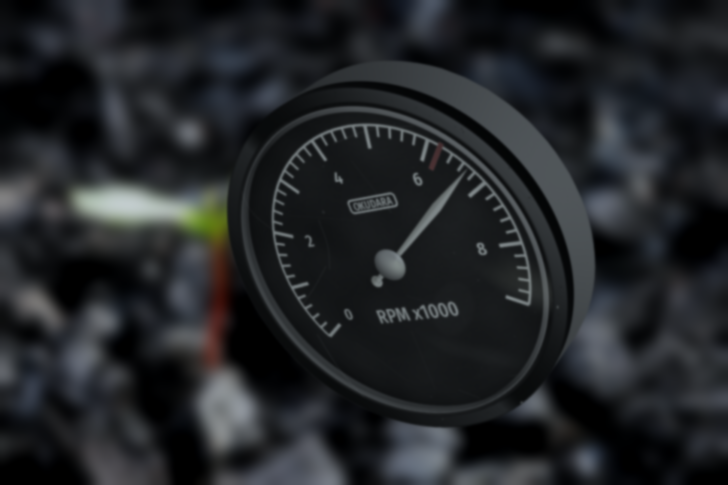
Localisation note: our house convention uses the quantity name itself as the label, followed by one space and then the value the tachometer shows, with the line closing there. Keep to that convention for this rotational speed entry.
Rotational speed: 6700 rpm
